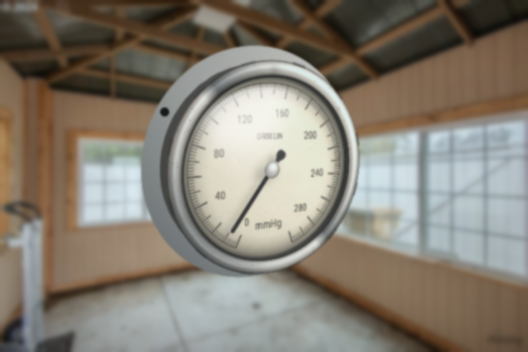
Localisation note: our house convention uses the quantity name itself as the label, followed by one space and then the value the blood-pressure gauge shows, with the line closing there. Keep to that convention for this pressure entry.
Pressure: 10 mmHg
